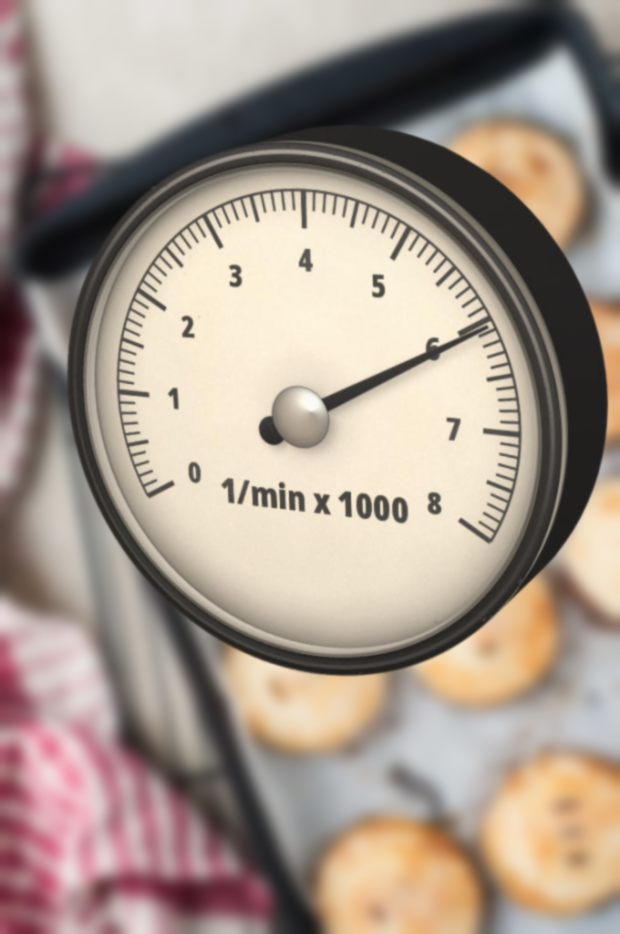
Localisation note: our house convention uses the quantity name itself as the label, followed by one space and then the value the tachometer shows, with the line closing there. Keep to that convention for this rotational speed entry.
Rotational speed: 6050 rpm
